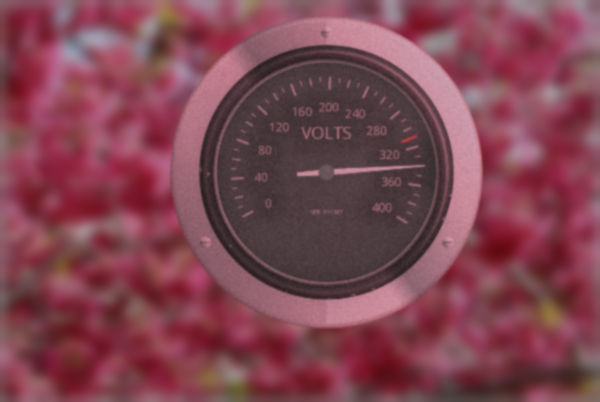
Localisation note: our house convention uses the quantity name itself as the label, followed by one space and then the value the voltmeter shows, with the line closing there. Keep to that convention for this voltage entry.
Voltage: 340 V
